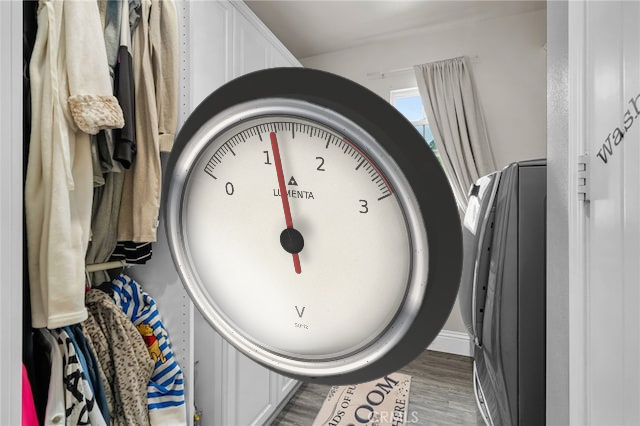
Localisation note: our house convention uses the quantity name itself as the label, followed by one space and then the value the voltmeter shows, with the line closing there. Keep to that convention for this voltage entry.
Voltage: 1.25 V
